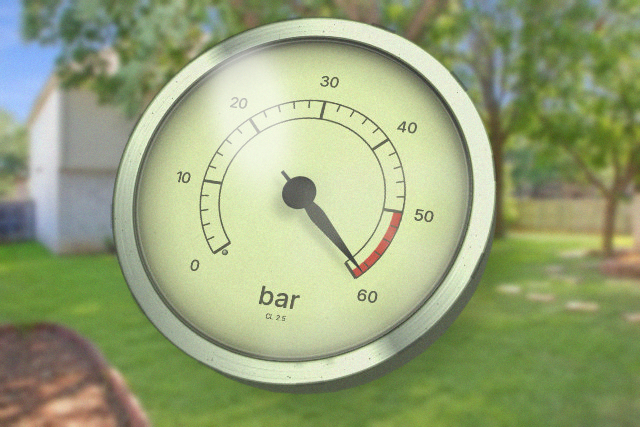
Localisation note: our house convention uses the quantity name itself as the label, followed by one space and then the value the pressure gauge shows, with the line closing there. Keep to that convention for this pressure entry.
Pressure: 59 bar
